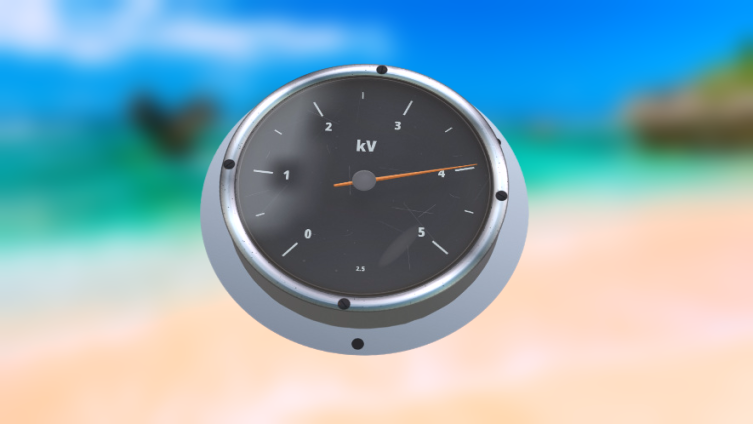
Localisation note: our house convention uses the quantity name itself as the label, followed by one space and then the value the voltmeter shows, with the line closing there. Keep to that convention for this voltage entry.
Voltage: 4 kV
